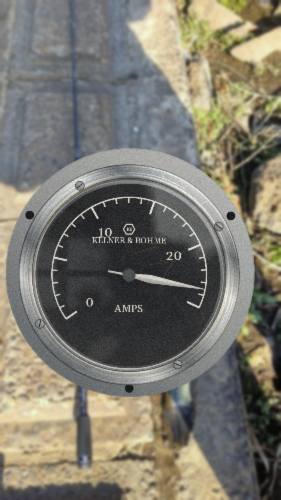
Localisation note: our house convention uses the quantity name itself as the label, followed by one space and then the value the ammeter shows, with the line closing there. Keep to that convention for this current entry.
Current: 23.5 A
